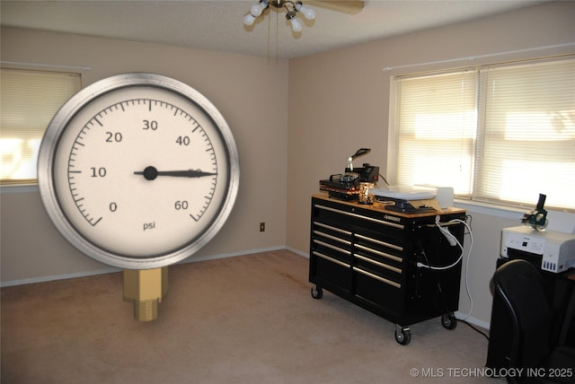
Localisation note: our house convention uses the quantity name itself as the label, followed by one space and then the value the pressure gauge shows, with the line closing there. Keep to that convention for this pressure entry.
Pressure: 50 psi
